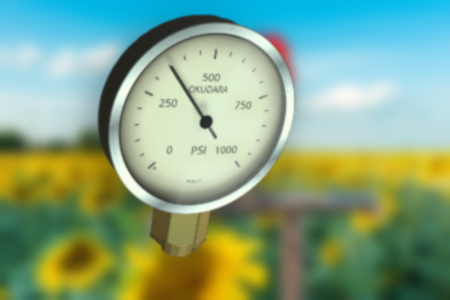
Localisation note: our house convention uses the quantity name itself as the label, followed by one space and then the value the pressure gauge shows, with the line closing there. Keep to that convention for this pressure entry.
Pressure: 350 psi
